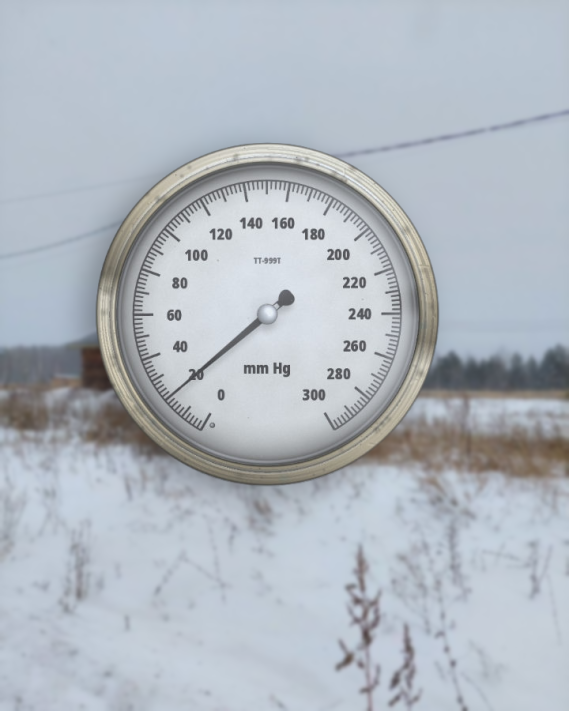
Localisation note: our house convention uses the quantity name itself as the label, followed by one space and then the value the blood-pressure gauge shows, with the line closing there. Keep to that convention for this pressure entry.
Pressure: 20 mmHg
